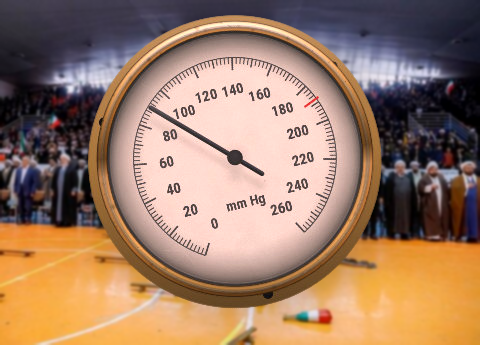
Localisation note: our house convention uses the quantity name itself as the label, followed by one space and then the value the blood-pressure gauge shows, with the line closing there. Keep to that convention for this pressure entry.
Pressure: 90 mmHg
